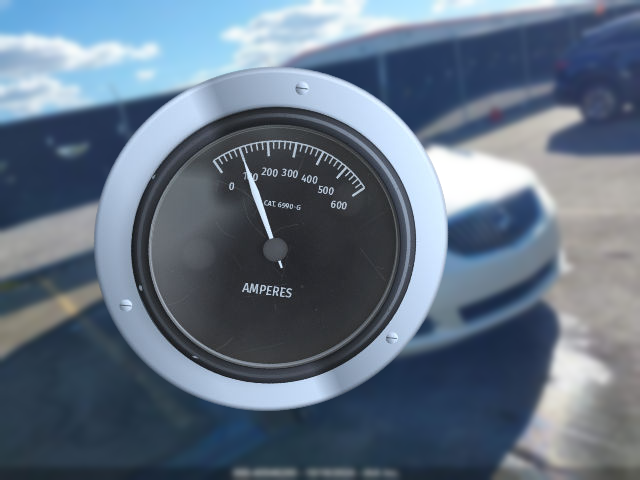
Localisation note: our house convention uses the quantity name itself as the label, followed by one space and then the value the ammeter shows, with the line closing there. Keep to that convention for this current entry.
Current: 100 A
